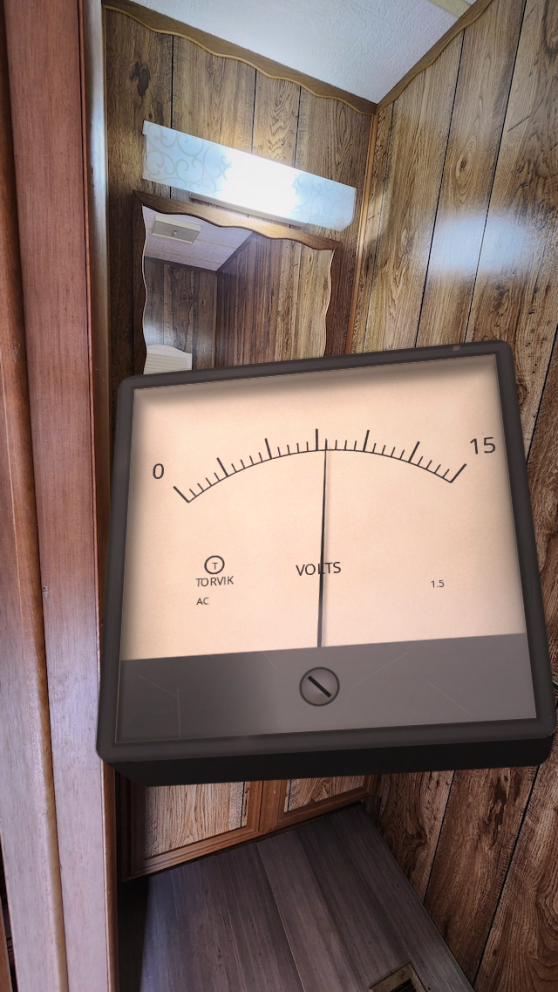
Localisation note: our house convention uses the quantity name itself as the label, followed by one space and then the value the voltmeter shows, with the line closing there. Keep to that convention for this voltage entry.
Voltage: 8 V
